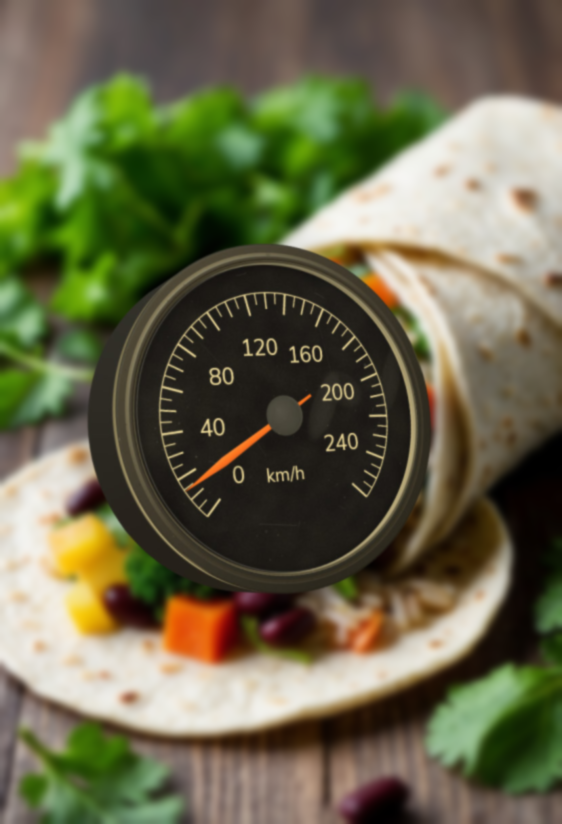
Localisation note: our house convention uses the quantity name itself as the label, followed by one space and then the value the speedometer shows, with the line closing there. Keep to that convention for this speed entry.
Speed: 15 km/h
